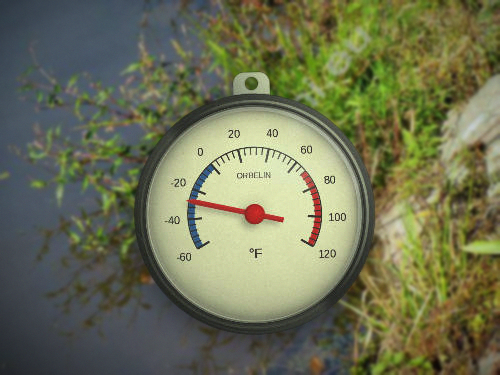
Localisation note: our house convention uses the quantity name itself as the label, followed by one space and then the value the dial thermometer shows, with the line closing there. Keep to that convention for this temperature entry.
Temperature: -28 °F
